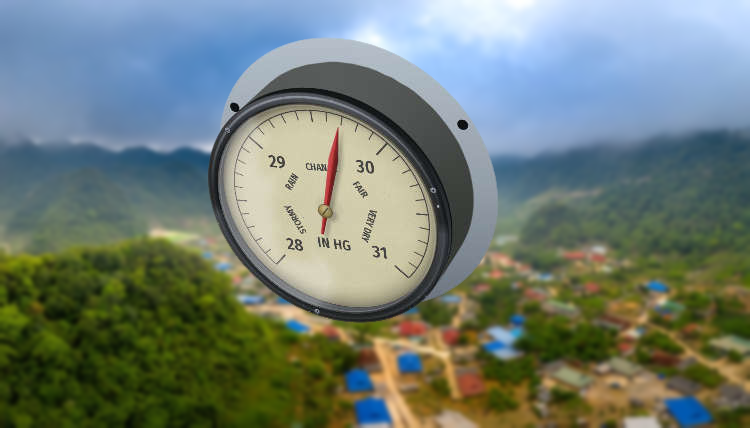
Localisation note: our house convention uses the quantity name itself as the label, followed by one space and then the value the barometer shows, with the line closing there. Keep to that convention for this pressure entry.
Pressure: 29.7 inHg
